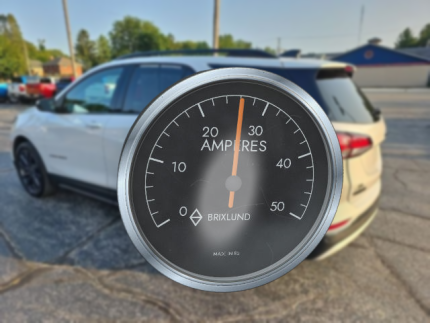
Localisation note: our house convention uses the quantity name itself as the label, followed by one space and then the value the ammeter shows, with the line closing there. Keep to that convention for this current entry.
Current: 26 A
